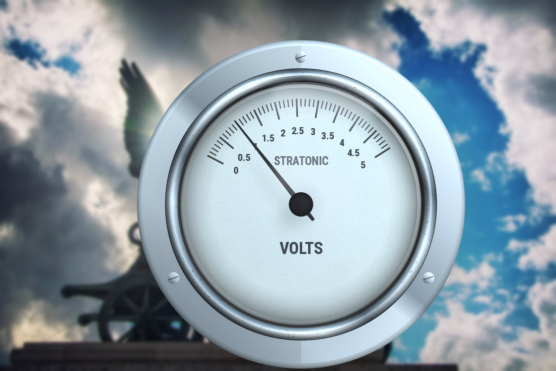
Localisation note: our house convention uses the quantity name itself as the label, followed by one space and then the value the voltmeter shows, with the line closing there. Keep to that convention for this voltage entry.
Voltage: 1 V
